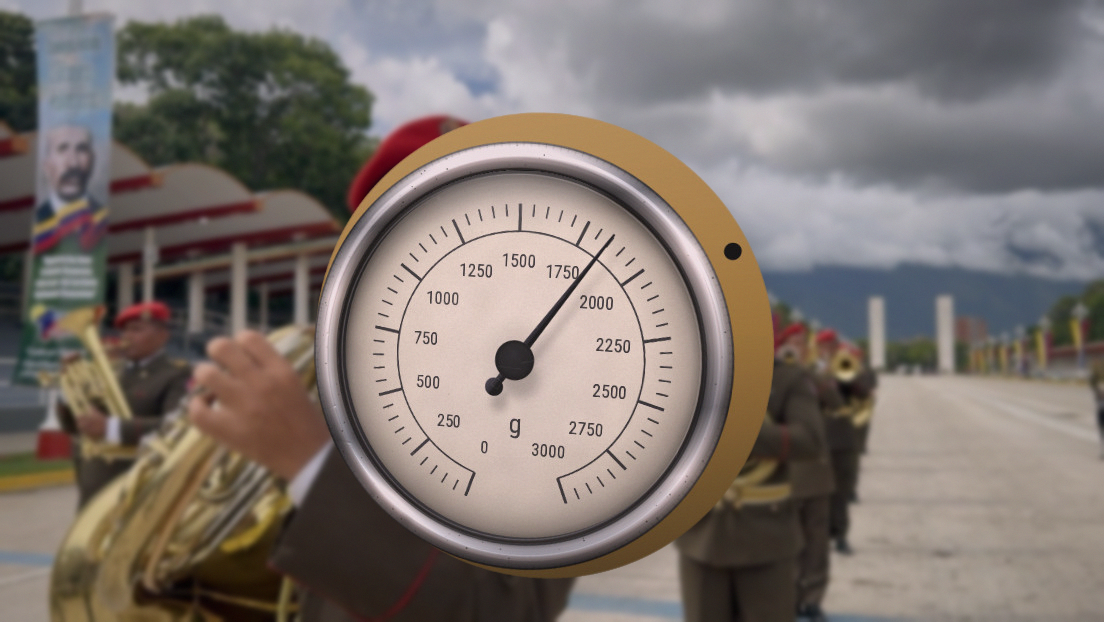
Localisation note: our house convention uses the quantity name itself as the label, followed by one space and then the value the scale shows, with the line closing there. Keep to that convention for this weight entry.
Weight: 1850 g
